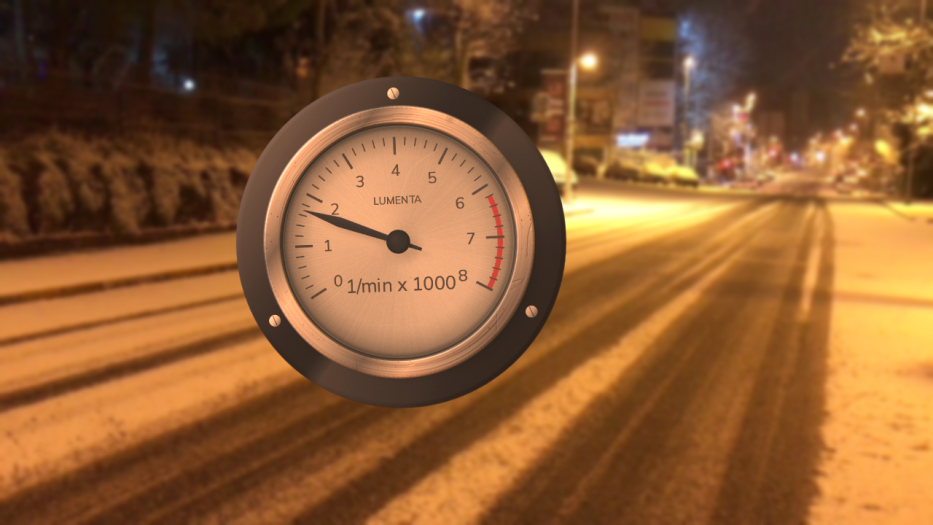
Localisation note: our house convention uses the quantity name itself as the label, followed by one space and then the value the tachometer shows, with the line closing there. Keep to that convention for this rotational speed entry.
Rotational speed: 1700 rpm
